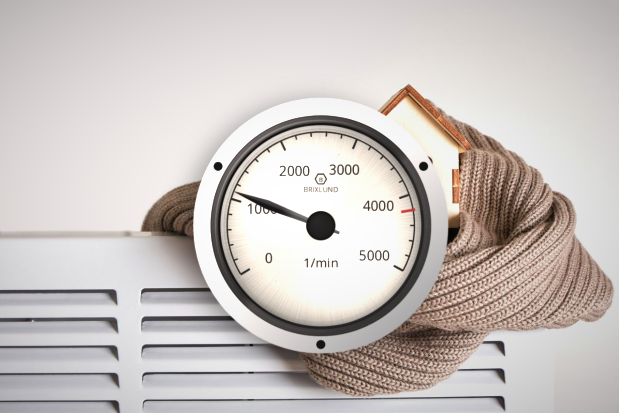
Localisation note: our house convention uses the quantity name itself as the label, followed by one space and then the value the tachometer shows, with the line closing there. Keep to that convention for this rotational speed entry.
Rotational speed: 1100 rpm
